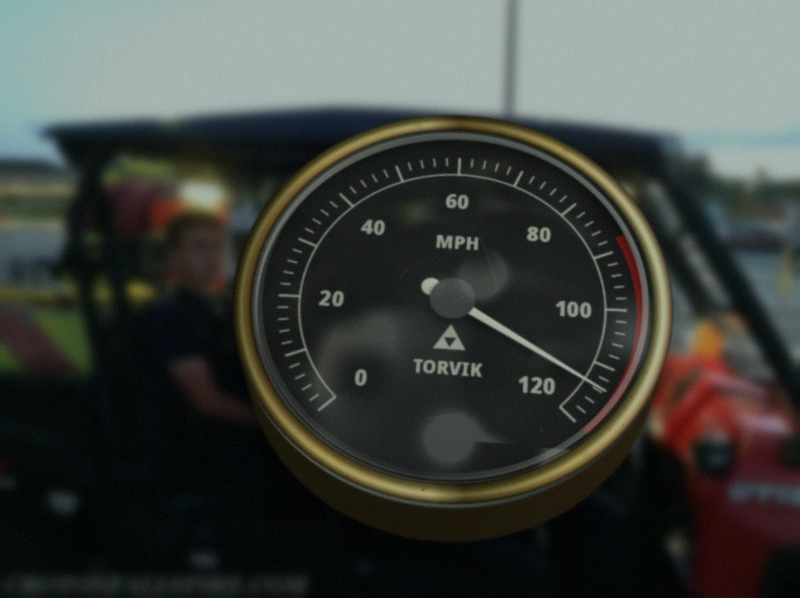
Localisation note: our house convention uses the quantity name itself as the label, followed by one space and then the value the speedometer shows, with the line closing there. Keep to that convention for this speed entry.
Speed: 114 mph
